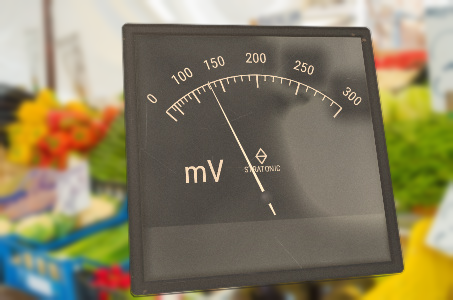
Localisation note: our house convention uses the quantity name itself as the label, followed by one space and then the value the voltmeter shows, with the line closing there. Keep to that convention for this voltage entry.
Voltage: 130 mV
